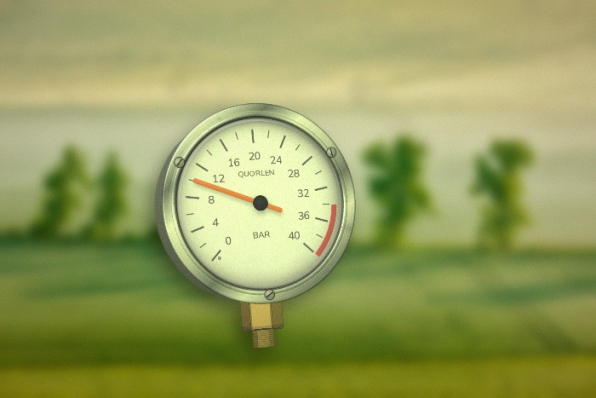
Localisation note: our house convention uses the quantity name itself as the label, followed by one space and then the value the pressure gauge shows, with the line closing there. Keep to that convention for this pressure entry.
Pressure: 10 bar
